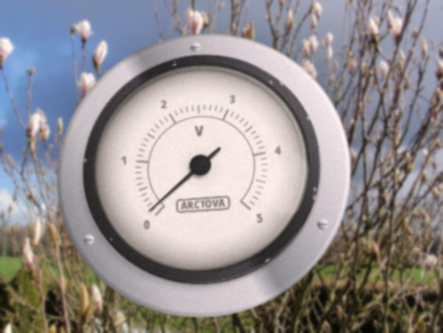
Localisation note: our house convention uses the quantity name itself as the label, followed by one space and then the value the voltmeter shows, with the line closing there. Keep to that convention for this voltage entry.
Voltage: 0.1 V
